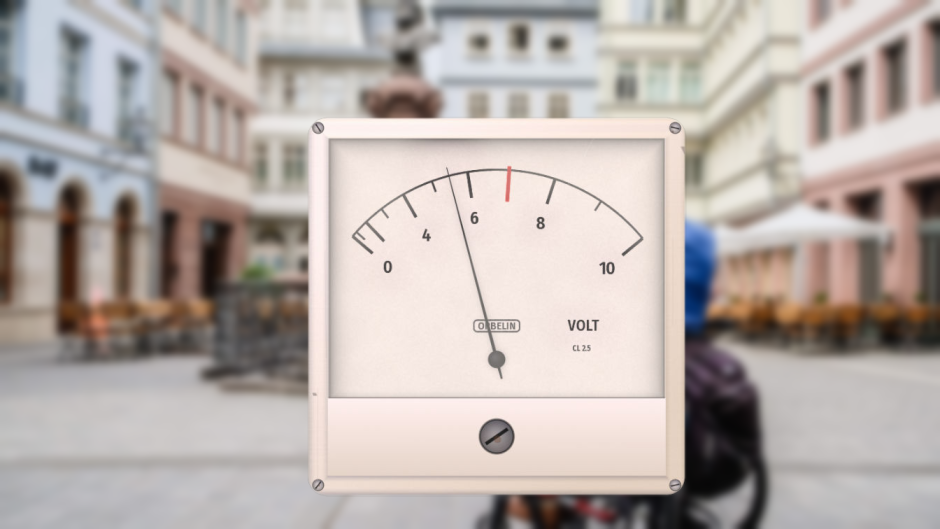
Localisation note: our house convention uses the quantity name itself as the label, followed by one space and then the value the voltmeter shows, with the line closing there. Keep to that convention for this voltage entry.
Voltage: 5.5 V
